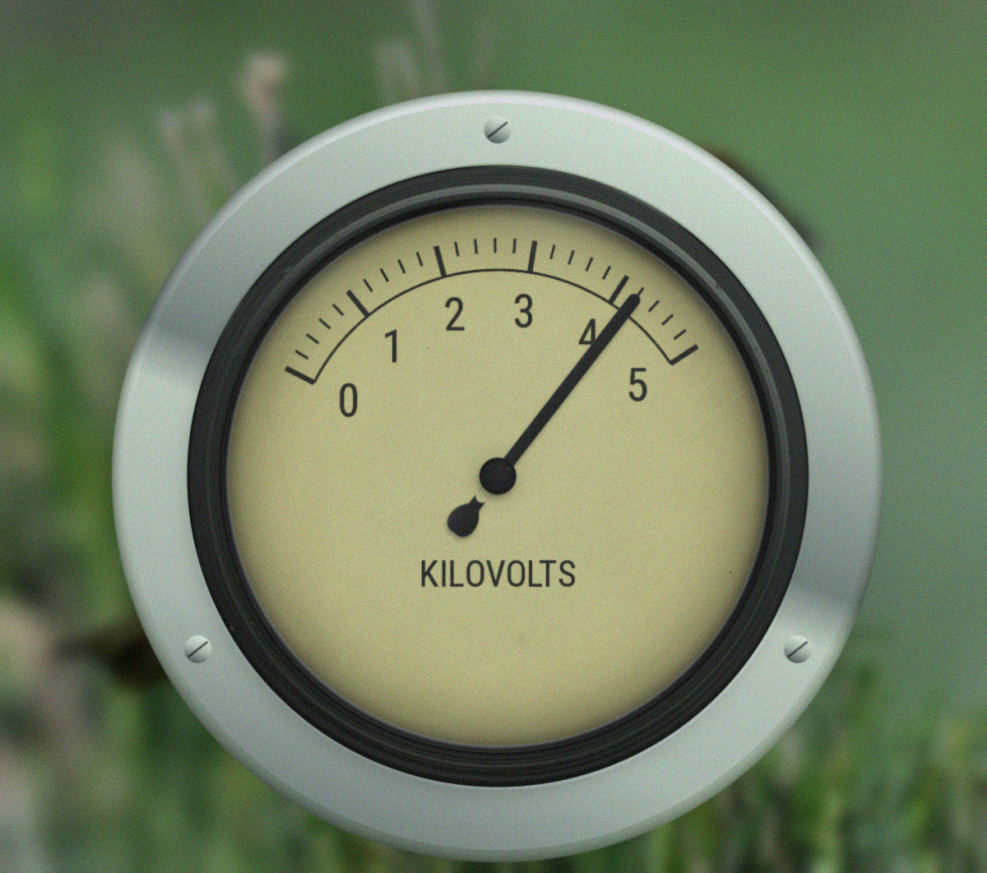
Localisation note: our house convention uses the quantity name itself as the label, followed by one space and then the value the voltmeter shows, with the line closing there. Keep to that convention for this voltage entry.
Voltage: 4.2 kV
